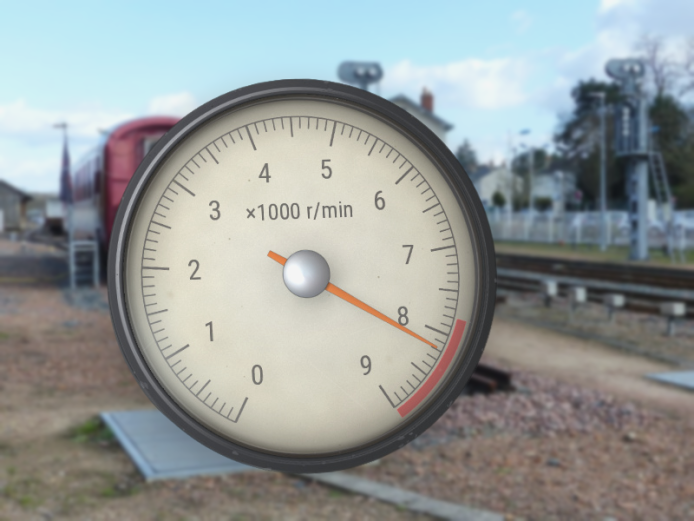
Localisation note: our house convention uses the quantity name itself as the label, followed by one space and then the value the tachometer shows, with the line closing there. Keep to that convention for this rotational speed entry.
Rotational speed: 8200 rpm
